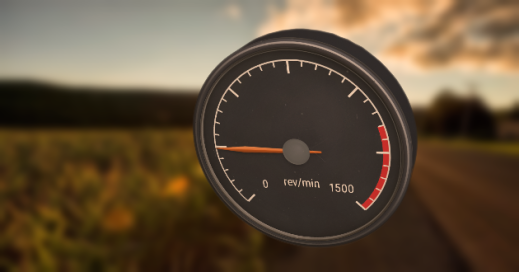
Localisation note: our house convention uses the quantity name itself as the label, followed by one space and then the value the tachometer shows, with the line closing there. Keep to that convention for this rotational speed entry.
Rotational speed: 250 rpm
